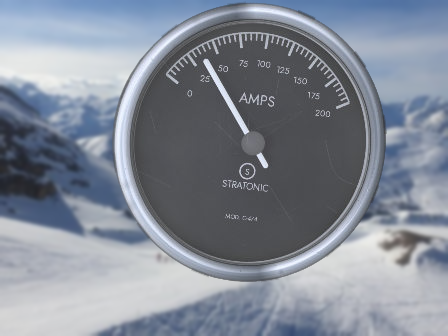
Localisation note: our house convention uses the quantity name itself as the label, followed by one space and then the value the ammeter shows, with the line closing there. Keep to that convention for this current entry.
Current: 35 A
